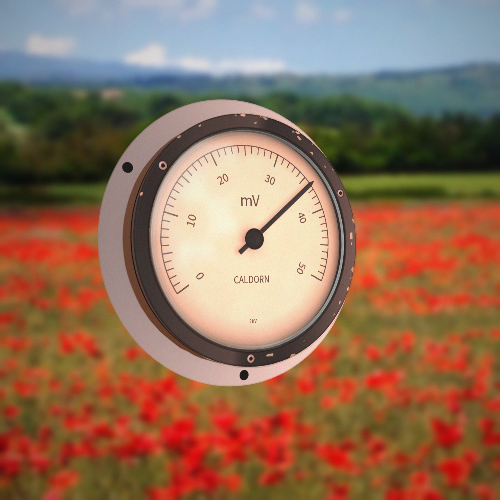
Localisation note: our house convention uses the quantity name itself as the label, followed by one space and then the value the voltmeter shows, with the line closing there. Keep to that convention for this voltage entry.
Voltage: 36 mV
